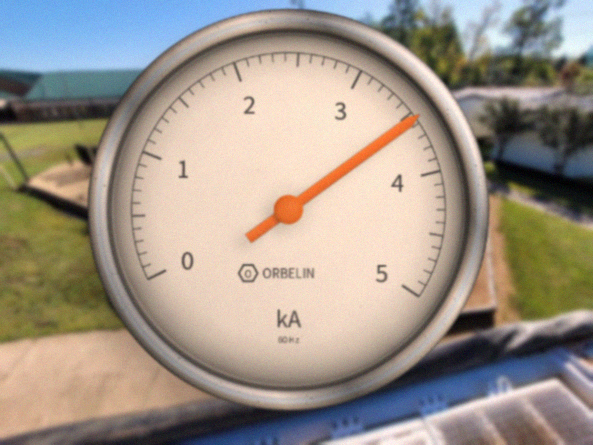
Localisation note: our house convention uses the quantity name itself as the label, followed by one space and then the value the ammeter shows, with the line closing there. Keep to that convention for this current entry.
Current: 3.55 kA
